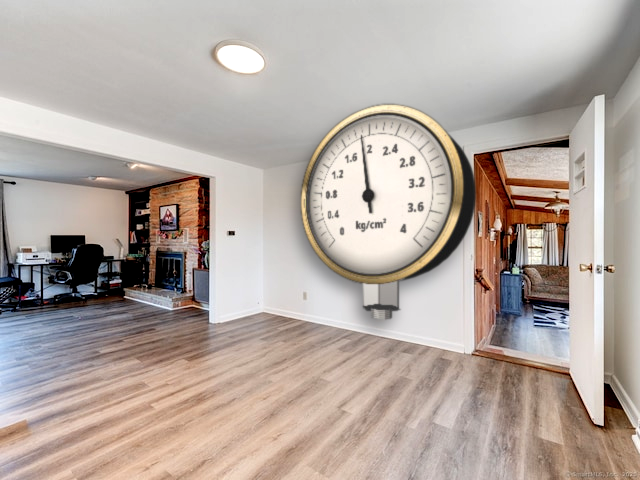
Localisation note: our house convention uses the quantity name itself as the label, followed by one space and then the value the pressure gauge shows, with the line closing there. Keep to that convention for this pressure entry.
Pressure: 1.9 kg/cm²
